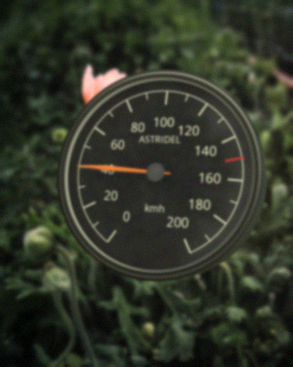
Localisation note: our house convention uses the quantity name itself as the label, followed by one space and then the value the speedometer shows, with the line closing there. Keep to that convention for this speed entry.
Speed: 40 km/h
